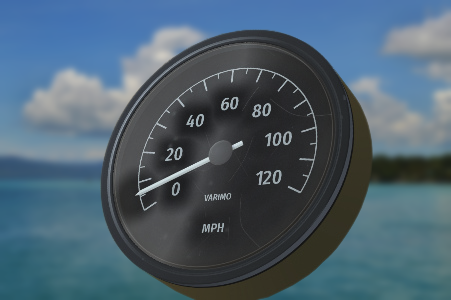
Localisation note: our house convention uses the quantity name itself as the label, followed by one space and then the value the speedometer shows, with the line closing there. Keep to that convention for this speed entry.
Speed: 5 mph
